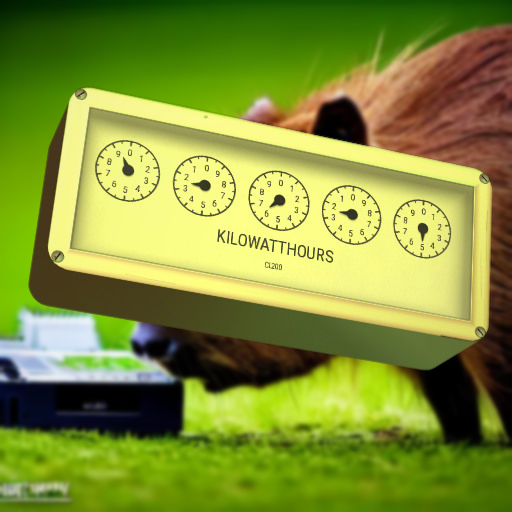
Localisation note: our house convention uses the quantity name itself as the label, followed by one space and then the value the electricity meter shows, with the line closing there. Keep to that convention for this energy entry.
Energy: 92625 kWh
